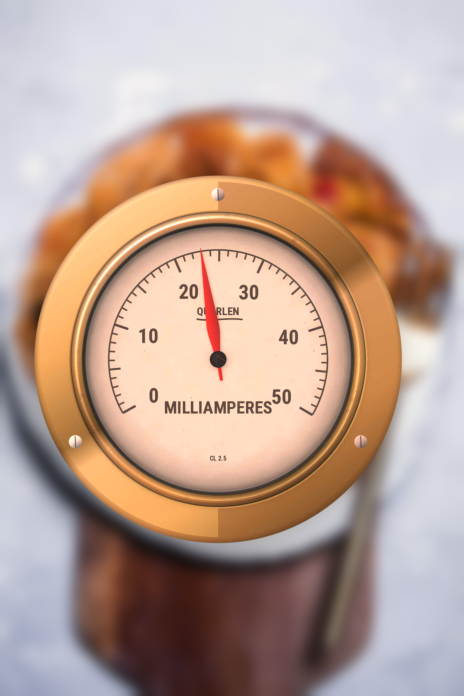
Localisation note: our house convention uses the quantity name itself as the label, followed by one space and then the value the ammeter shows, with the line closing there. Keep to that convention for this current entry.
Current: 23 mA
